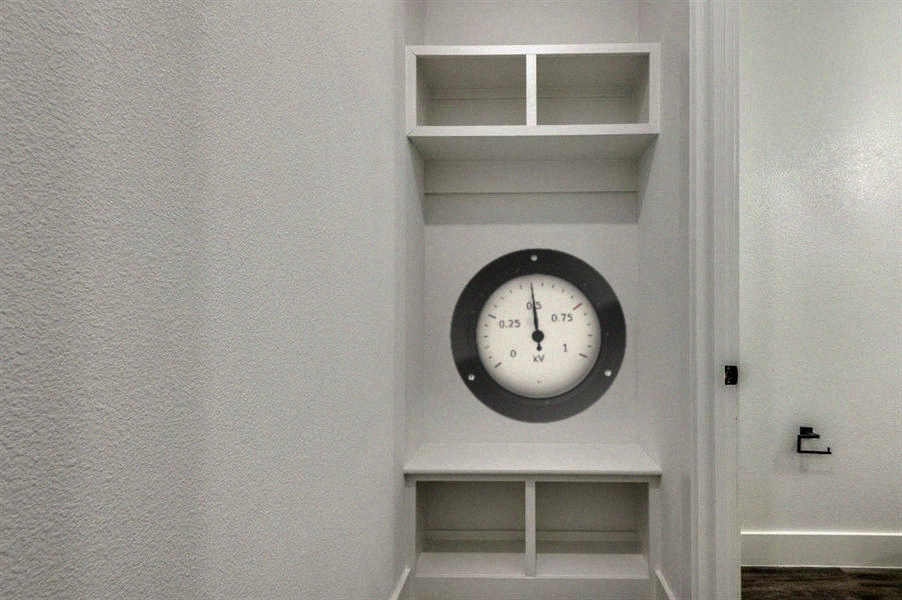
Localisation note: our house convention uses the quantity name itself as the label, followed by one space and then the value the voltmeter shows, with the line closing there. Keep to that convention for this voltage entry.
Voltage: 0.5 kV
